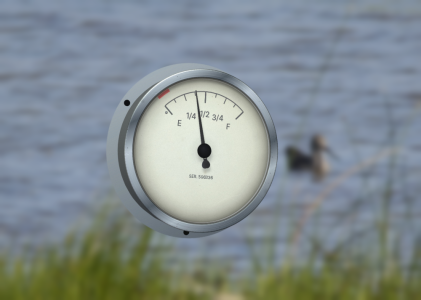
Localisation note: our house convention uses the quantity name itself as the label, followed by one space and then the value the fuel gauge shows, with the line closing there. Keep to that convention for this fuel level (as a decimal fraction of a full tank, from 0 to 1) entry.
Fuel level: 0.375
